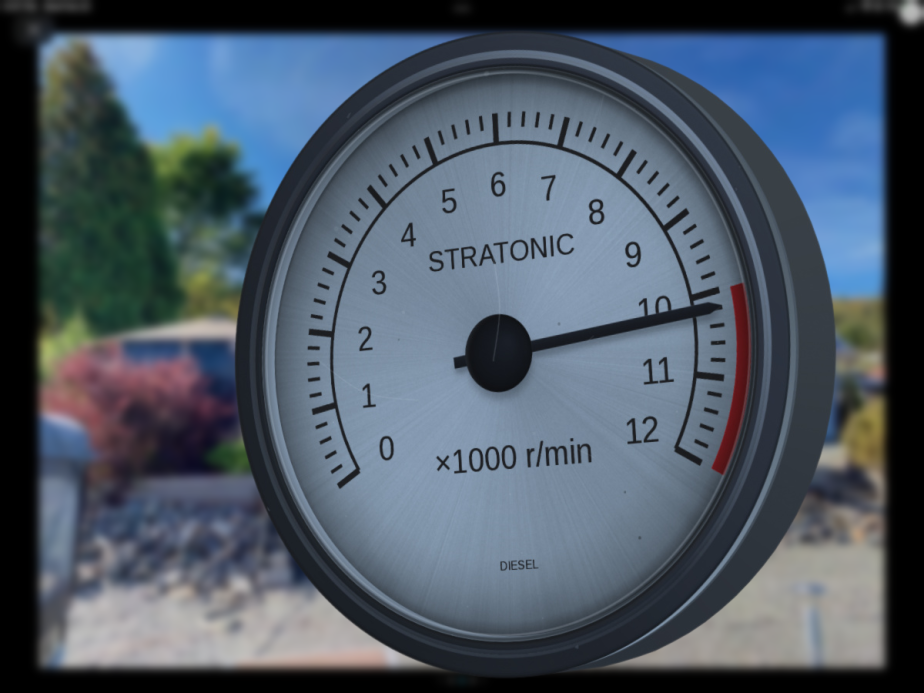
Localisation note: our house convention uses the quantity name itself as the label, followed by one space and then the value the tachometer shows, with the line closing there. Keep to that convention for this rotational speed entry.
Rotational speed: 10200 rpm
